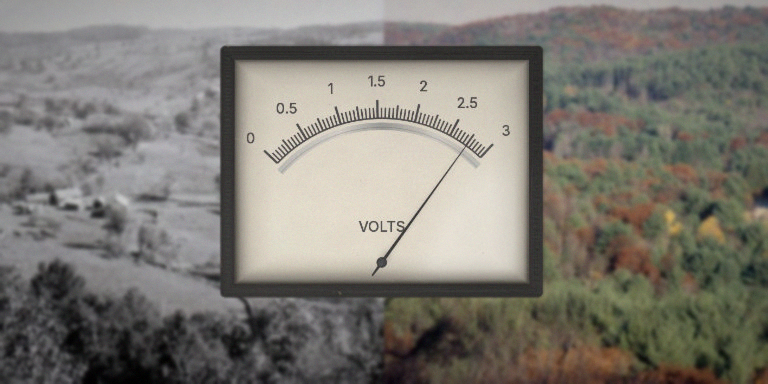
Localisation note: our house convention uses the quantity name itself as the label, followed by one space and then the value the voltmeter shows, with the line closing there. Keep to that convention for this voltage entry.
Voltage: 2.75 V
